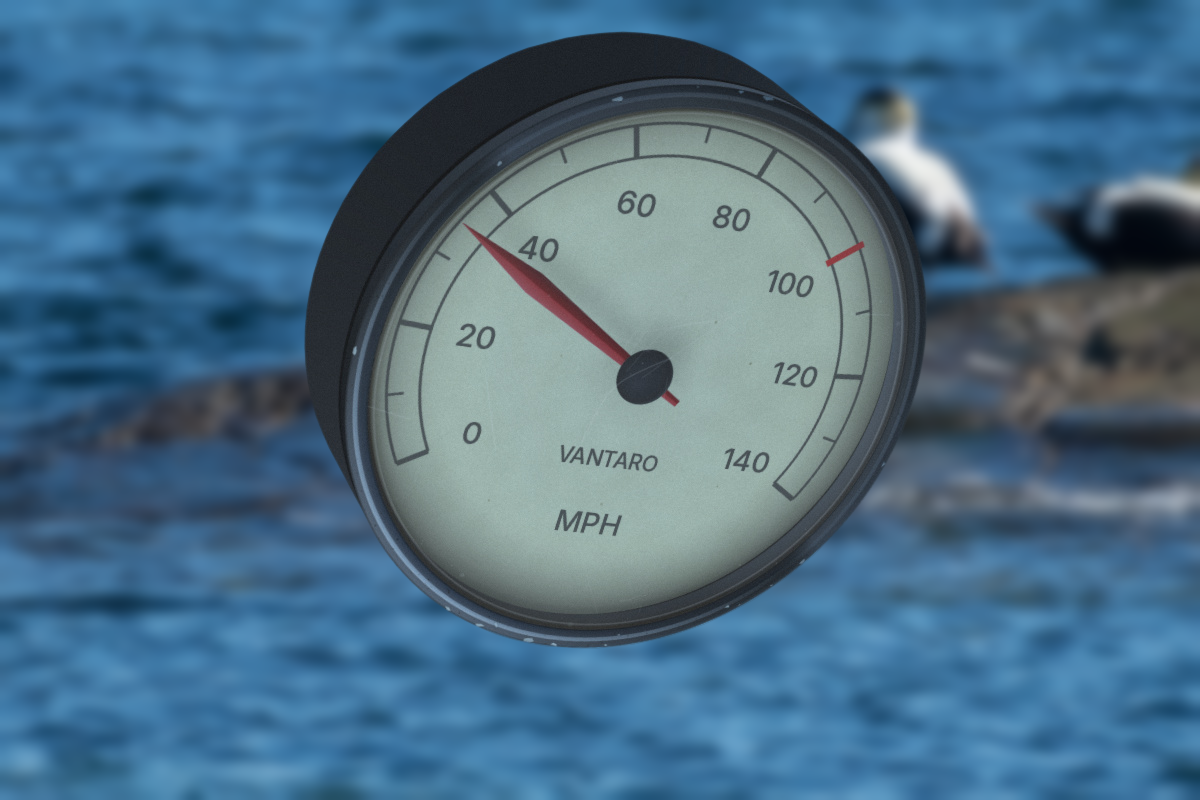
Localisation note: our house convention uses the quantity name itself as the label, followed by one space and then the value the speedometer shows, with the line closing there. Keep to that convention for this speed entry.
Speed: 35 mph
